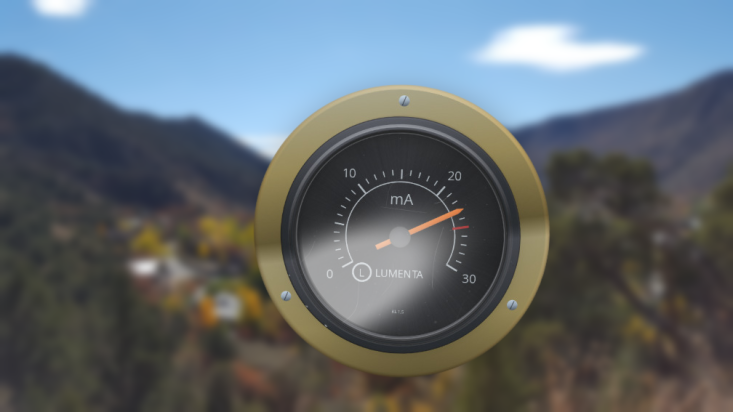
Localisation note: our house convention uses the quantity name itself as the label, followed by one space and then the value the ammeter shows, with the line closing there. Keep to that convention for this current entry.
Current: 23 mA
